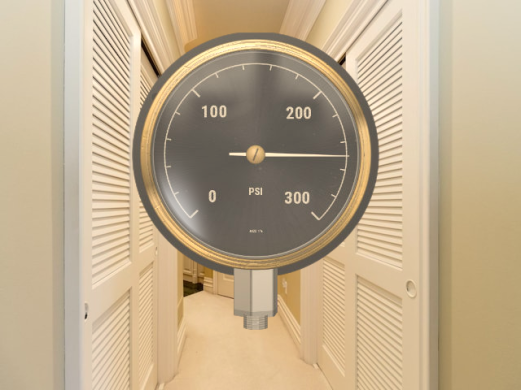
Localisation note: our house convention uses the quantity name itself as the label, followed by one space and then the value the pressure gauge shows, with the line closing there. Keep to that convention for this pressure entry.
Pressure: 250 psi
